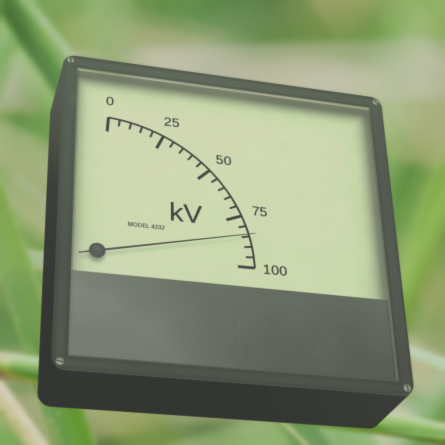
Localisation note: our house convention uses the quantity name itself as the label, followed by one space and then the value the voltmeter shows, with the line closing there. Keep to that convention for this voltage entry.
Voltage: 85 kV
